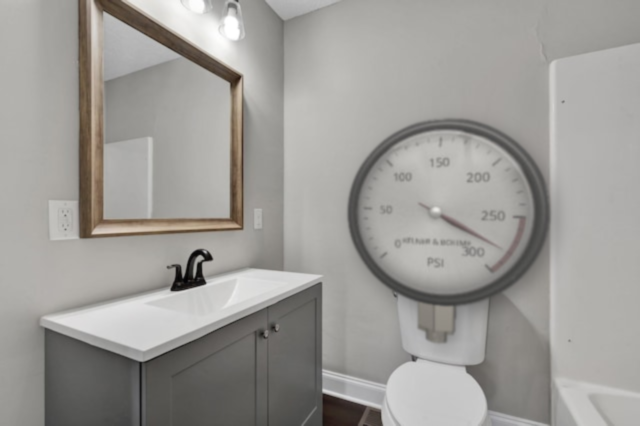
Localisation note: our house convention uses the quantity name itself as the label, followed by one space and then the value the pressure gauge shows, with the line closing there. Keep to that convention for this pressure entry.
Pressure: 280 psi
